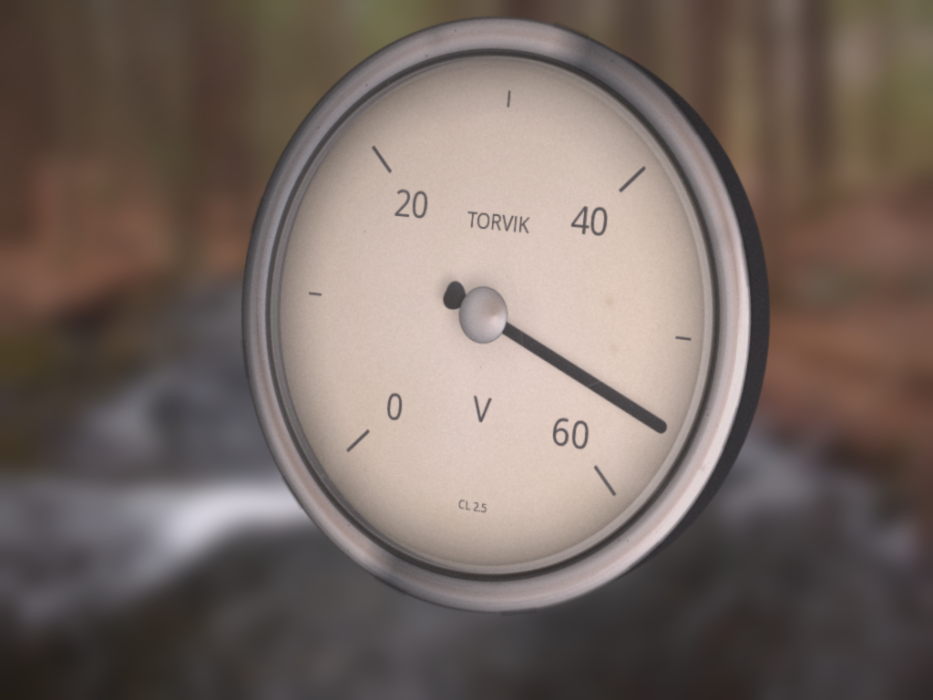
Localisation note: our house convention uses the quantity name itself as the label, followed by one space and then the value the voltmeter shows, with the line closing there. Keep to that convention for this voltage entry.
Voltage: 55 V
